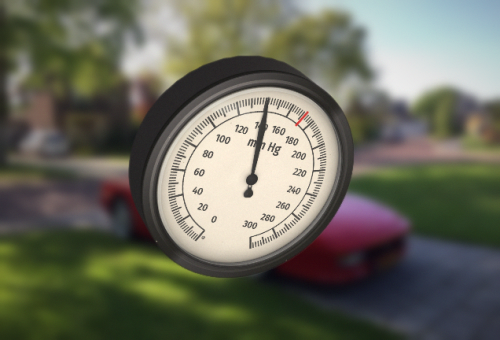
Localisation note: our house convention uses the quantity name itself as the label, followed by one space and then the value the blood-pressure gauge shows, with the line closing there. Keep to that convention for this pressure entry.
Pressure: 140 mmHg
